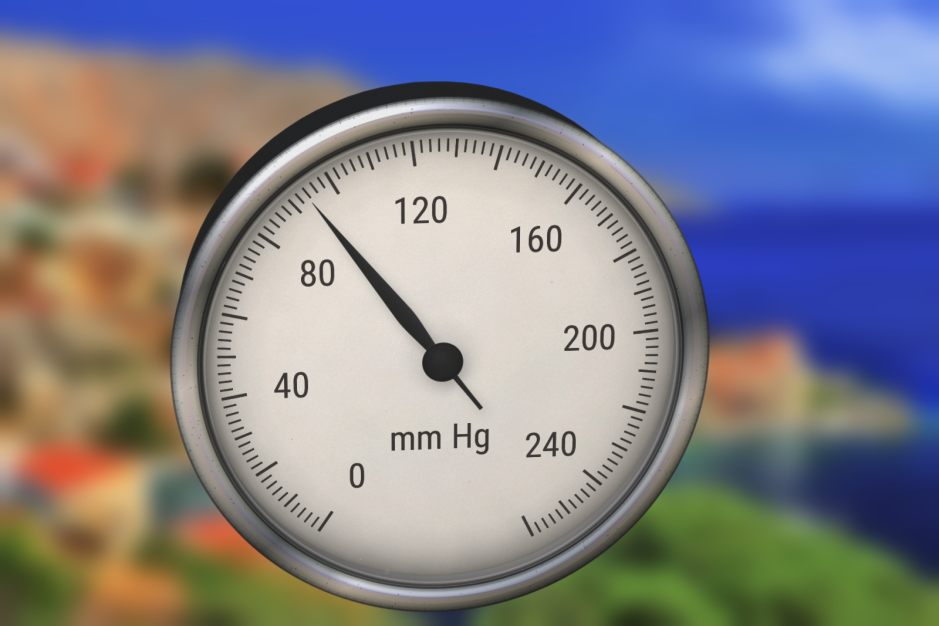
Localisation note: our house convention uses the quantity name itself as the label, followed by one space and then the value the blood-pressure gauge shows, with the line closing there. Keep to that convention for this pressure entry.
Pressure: 94 mmHg
